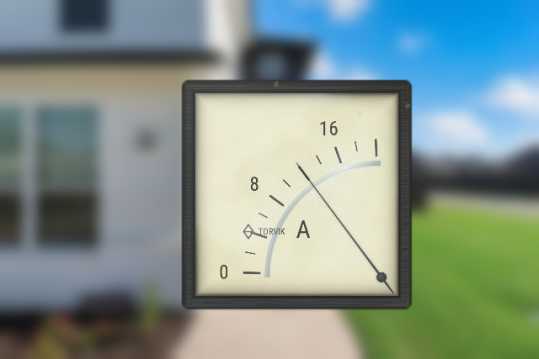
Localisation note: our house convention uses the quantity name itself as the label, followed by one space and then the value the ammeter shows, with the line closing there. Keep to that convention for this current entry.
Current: 12 A
